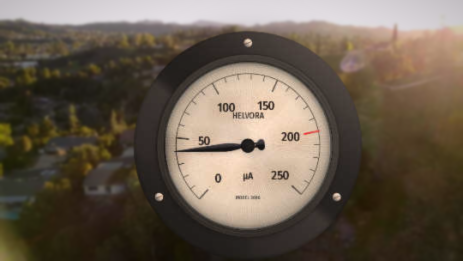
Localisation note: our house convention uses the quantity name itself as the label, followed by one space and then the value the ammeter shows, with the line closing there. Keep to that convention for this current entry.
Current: 40 µA
